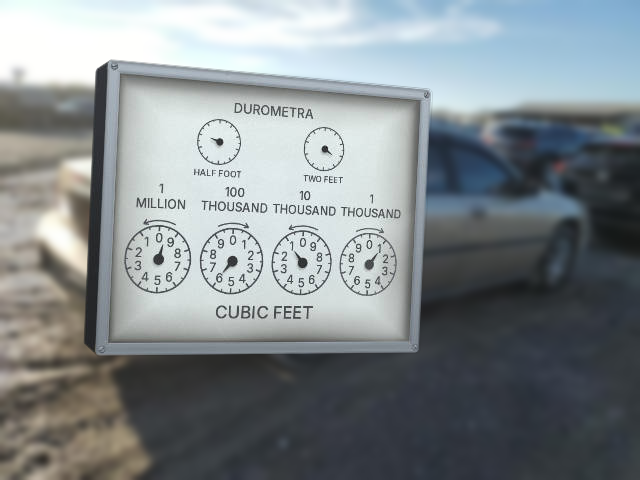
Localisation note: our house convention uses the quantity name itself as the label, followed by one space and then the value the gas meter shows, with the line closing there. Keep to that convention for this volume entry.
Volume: 961100 ft³
